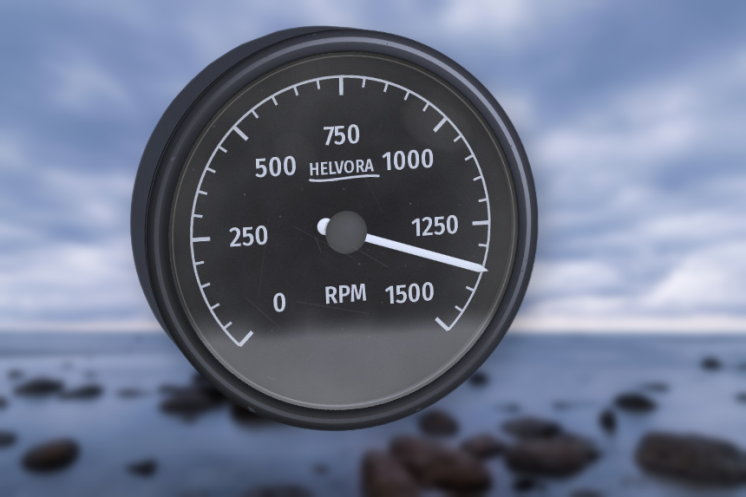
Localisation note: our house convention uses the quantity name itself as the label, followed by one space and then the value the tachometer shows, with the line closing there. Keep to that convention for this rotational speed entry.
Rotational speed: 1350 rpm
